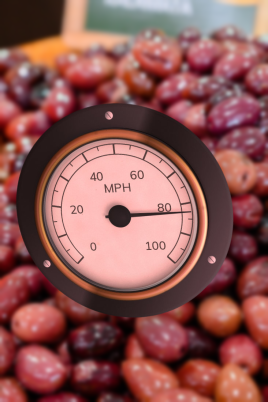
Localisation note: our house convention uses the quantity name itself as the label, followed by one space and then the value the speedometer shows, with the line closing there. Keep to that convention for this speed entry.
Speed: 82.5 mph
